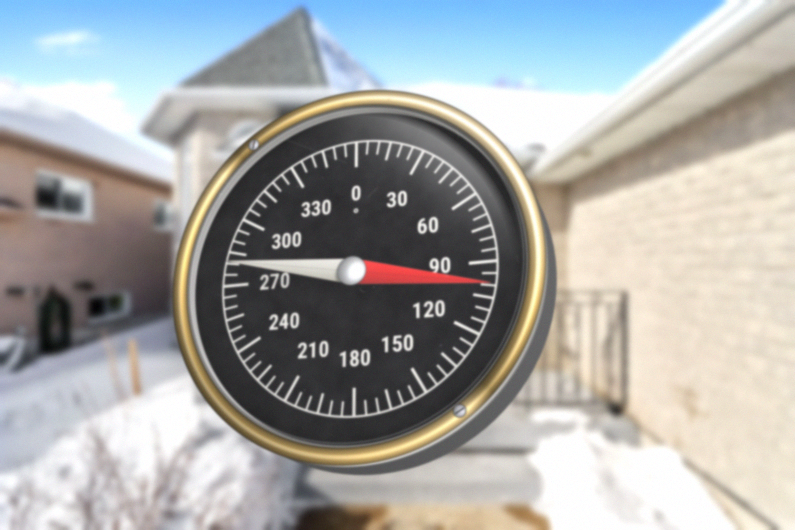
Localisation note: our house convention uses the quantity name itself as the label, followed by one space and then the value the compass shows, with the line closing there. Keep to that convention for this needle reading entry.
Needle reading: 100 °
